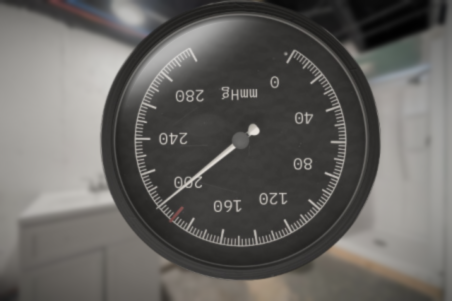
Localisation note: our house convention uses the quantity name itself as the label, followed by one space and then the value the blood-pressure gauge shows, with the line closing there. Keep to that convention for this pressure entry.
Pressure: 200 mmHg
